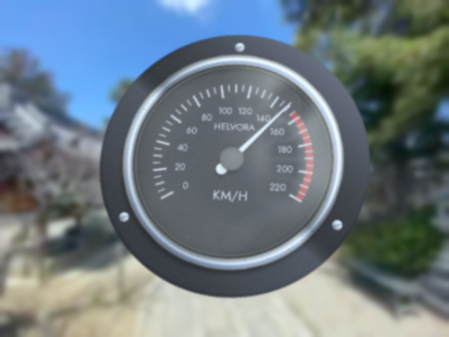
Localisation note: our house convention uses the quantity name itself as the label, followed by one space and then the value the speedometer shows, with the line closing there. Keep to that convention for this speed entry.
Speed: 150 km/h
